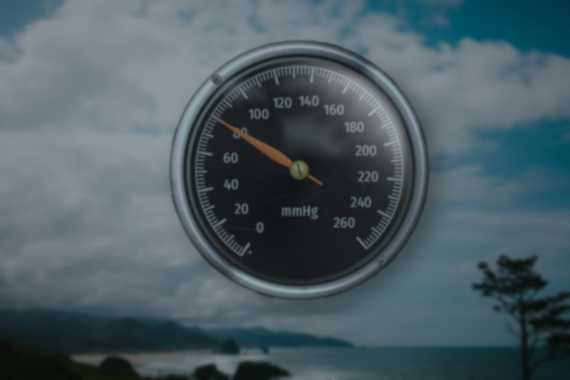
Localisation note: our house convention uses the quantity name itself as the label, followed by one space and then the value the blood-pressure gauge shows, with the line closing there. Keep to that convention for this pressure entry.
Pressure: 80 mmHg
